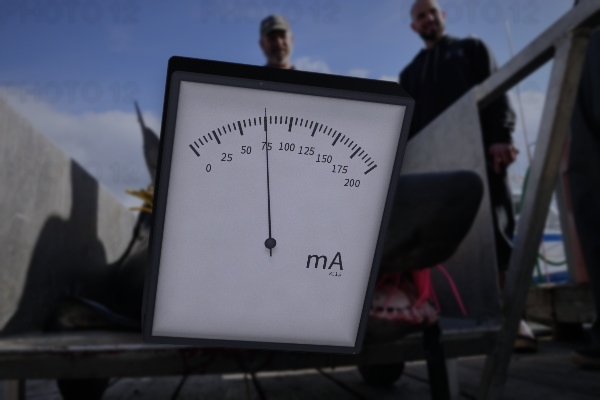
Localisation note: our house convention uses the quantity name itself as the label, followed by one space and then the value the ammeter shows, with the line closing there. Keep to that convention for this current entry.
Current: 75 mA
